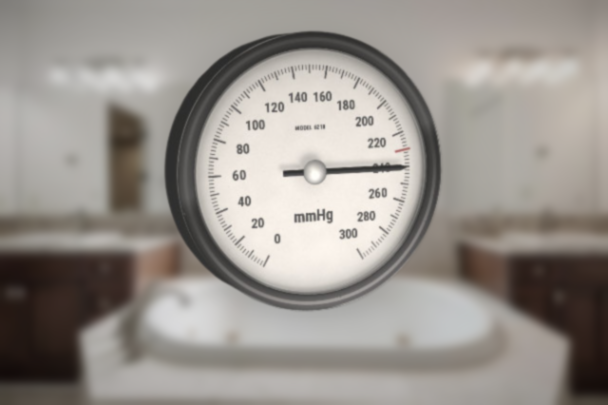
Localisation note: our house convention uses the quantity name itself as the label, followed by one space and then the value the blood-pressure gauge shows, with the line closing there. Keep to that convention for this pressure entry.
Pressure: 240 mmHg
